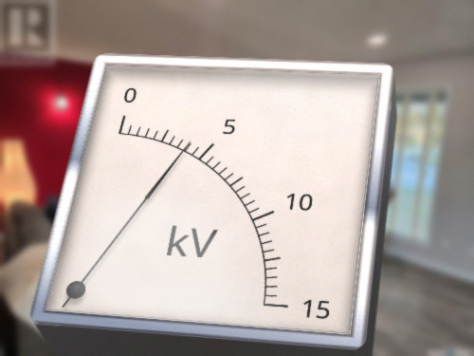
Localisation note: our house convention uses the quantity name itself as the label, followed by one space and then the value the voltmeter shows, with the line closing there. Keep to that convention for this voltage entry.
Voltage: 4 kV
